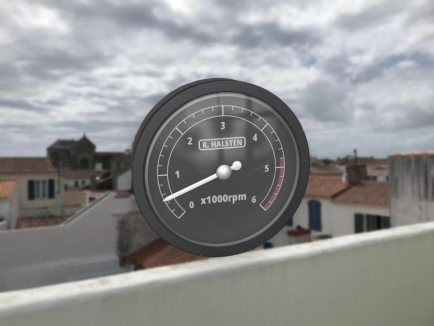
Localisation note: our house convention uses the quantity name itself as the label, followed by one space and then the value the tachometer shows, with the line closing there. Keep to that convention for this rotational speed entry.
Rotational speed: 500 rpm
